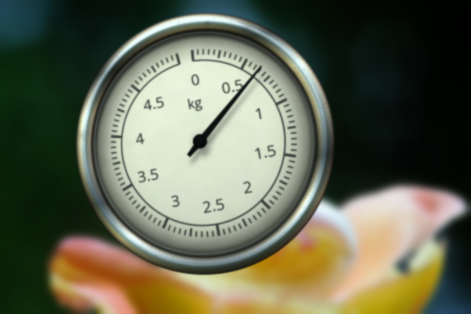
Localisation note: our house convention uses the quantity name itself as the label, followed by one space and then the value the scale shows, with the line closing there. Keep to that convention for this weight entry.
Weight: 0.65 kg
